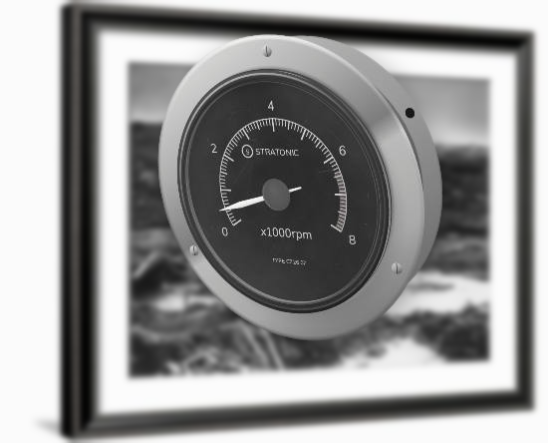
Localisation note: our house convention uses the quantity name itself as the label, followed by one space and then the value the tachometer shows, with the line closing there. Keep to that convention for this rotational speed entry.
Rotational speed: 500 rpm
